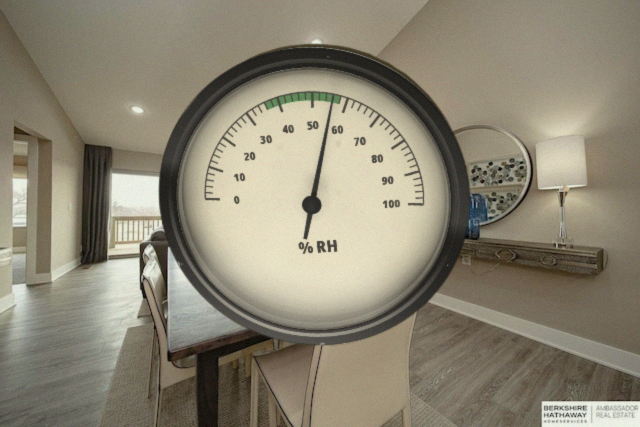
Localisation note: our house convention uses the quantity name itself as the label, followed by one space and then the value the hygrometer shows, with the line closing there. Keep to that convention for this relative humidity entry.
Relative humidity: 56 %
